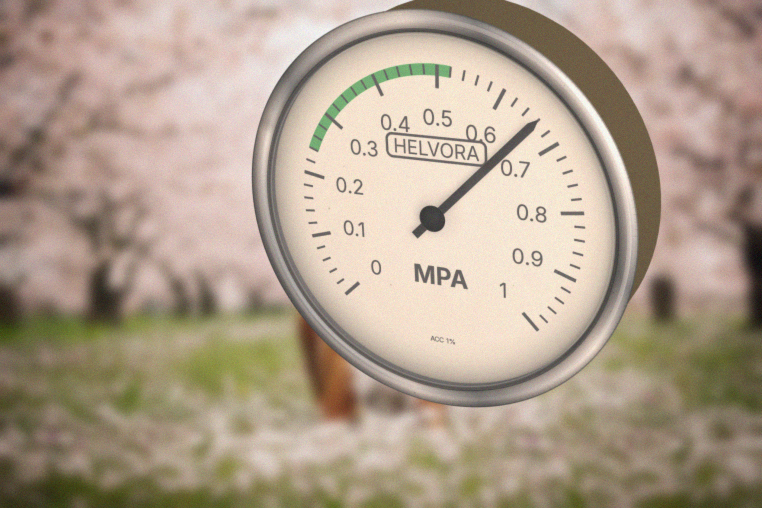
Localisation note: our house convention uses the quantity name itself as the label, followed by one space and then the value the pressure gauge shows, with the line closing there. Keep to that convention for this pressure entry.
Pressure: 0.66 MPa
